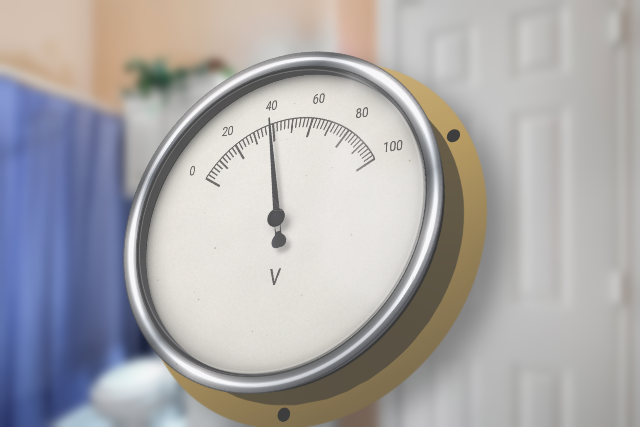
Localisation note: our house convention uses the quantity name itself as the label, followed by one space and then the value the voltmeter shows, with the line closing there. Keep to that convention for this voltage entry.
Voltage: 40 V
